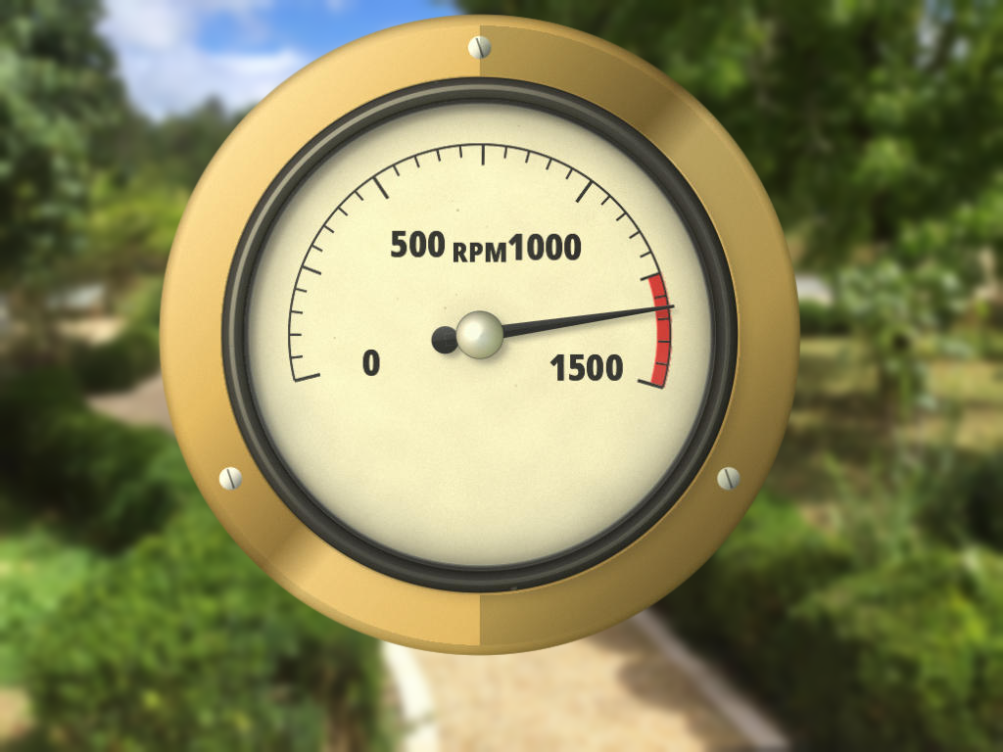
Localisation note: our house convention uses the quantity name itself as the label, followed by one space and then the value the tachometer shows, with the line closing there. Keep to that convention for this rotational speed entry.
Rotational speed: 1325 rpm
